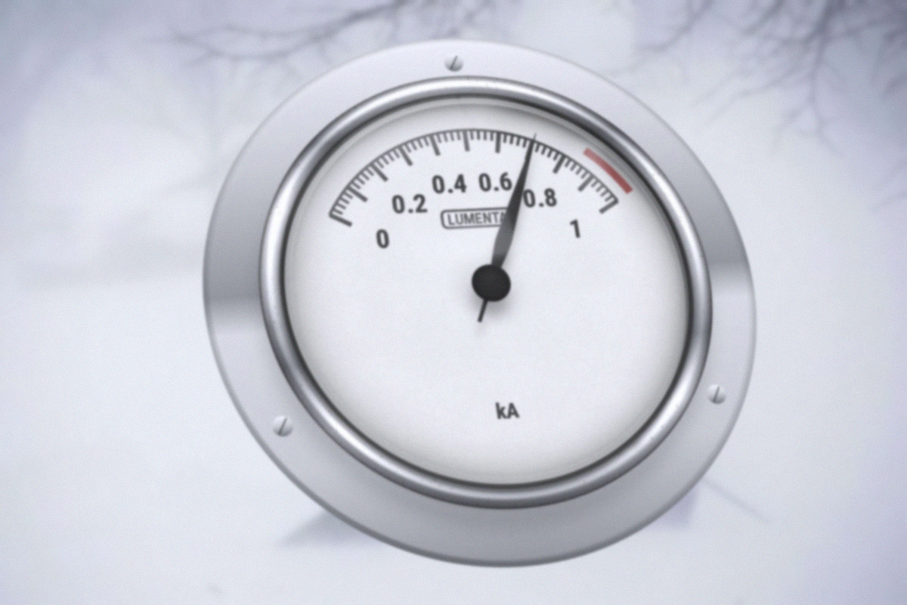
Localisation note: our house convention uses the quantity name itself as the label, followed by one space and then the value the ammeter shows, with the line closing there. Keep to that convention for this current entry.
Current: 0.7 kA
